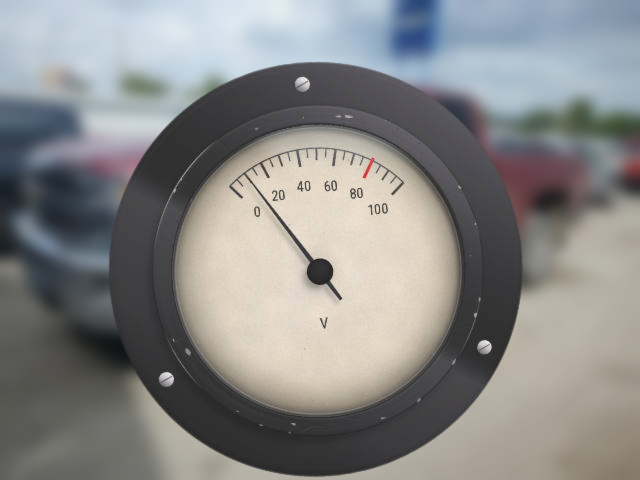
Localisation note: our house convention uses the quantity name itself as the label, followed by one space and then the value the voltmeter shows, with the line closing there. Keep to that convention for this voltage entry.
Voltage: 10 V
